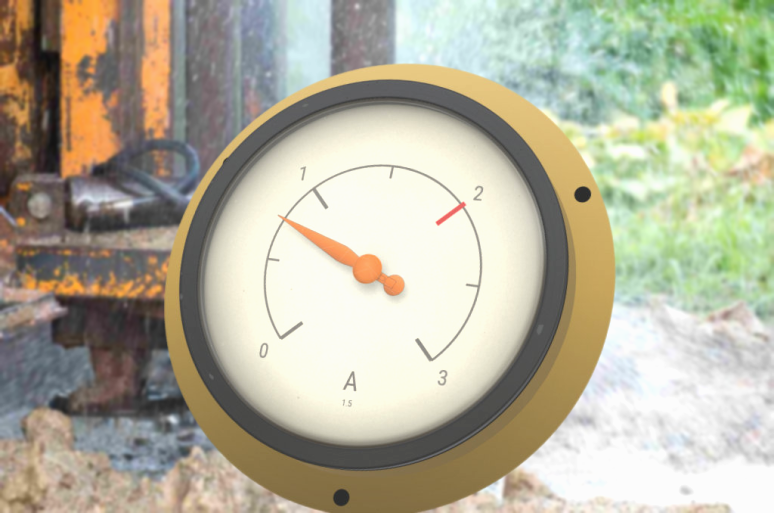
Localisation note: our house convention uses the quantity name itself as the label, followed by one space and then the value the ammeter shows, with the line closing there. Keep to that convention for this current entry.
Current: 0.75 A
